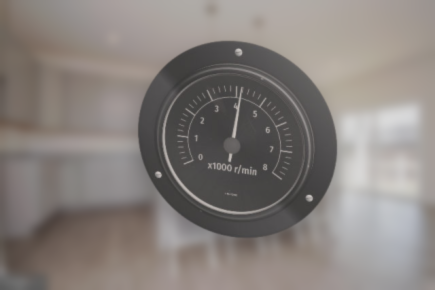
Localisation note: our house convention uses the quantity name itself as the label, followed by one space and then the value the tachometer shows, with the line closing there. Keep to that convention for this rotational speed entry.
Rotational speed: 4200 rpm
